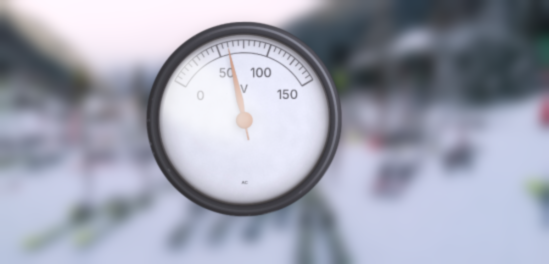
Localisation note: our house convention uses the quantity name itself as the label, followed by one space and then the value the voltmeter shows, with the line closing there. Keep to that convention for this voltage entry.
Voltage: 60 V
